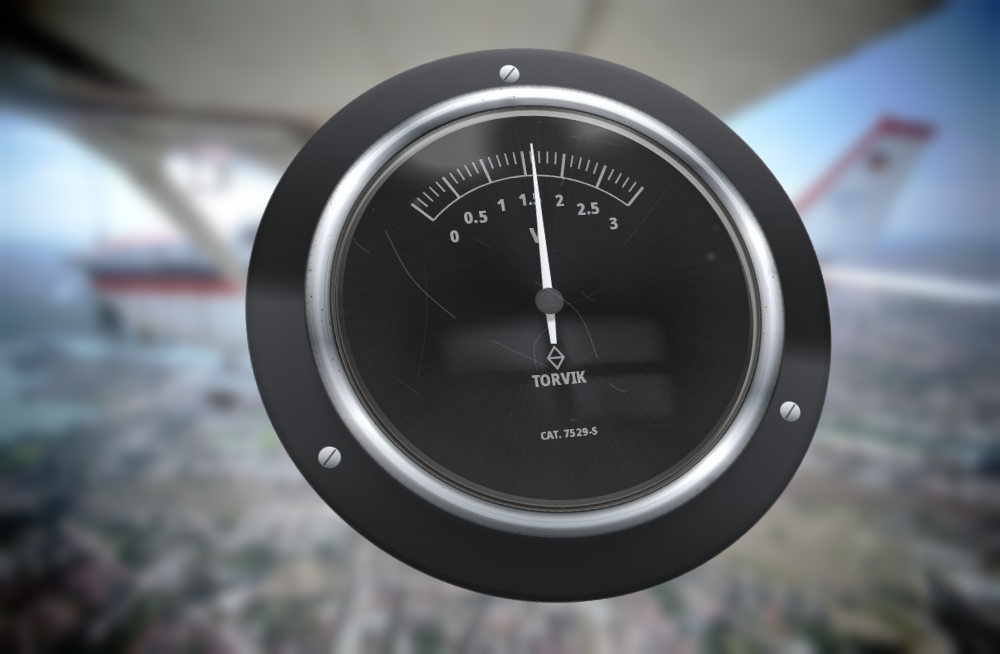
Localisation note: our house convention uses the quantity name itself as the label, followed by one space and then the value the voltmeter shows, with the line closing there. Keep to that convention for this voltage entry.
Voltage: 1.6 V
